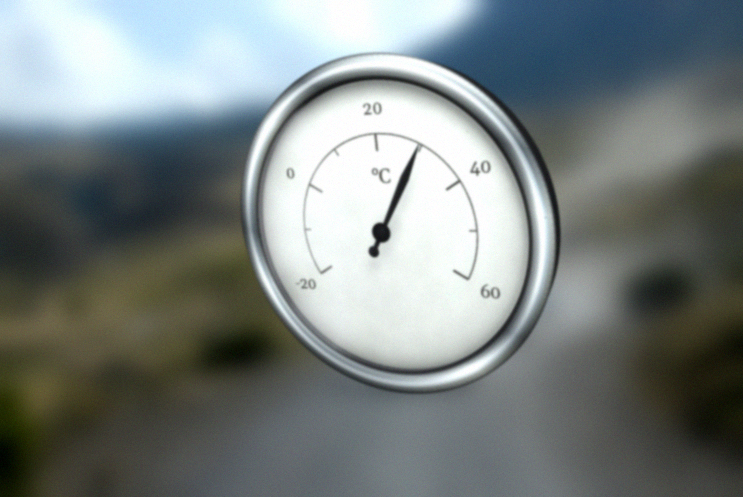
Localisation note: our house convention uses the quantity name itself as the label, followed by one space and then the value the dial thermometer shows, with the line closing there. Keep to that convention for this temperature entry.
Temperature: 30 °C
